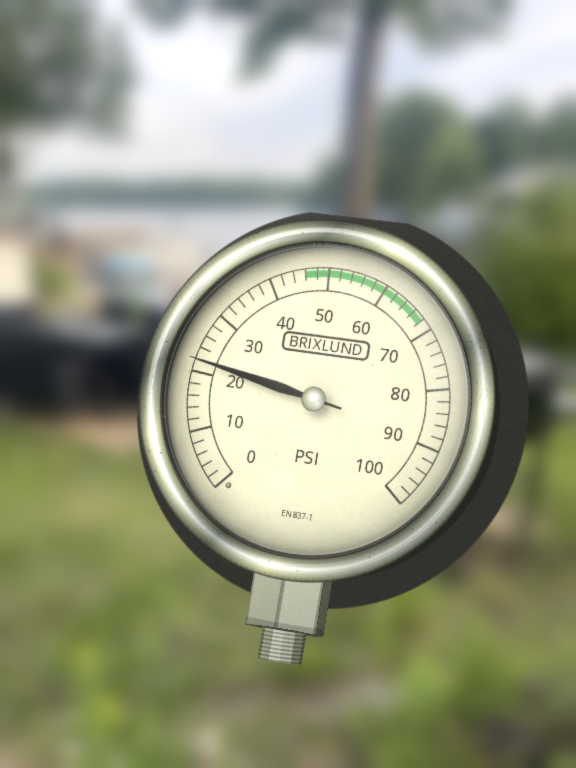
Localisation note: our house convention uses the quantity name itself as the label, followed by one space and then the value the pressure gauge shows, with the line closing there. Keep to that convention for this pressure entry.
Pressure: 22 psi
